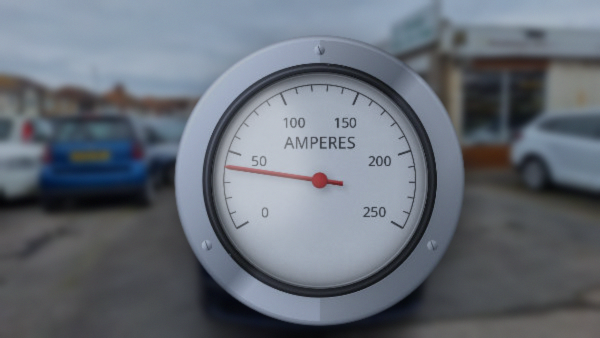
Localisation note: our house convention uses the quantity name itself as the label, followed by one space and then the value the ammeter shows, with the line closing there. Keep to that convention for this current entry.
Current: 40 A
